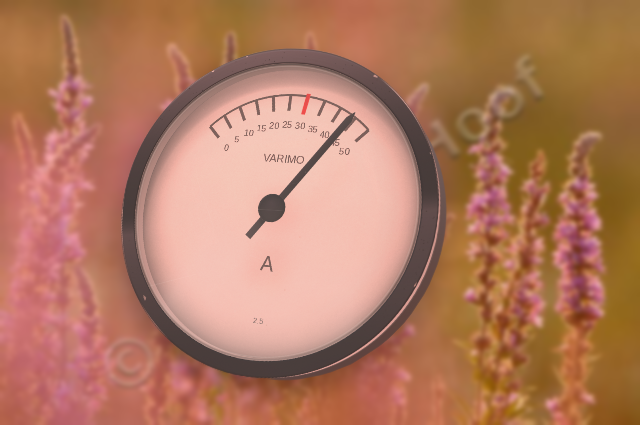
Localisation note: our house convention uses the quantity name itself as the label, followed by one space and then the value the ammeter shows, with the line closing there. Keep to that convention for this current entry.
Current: 45 A
